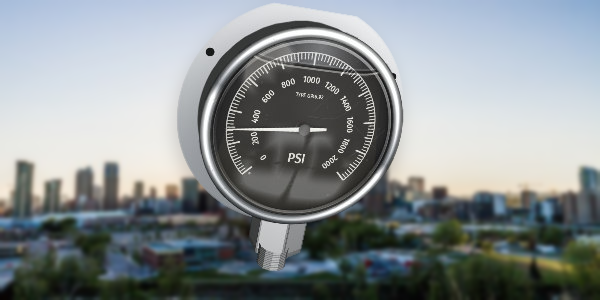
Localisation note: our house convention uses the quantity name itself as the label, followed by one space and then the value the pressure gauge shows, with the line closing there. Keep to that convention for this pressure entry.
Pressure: 300 psi
